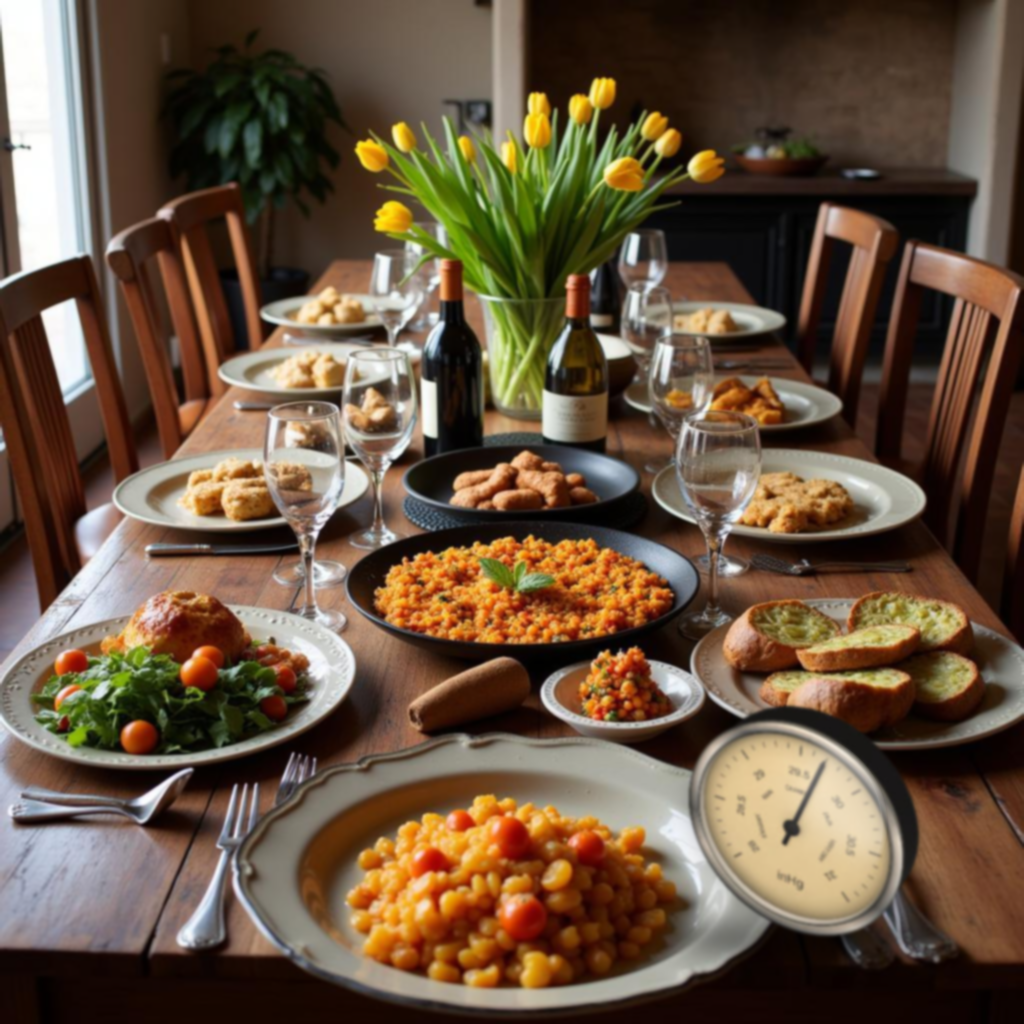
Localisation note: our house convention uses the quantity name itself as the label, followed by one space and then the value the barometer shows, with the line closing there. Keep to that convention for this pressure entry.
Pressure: 29.7 inHg
